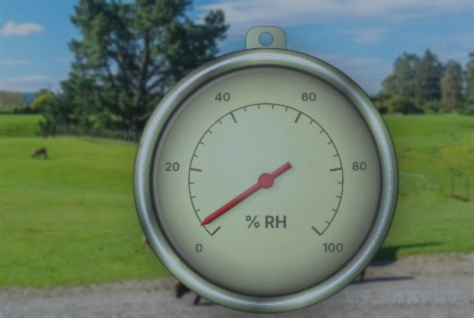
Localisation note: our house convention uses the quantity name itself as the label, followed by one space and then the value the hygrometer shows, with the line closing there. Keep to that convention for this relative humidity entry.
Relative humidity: 4 %
